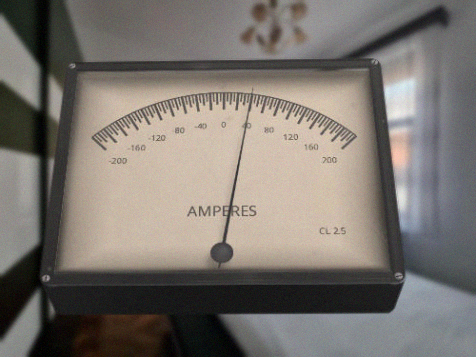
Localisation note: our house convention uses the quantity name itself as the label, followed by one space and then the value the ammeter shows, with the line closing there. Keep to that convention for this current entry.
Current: 40 A
